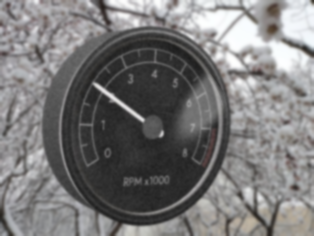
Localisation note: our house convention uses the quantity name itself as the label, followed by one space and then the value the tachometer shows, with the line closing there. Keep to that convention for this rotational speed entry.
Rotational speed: 2000 rpm
